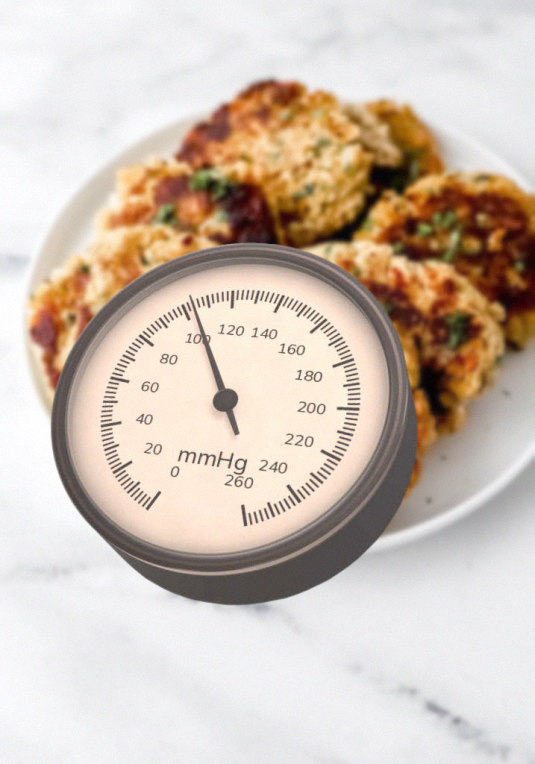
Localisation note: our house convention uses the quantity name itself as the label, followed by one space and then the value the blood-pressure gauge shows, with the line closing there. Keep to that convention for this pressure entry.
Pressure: 104 mmHg
